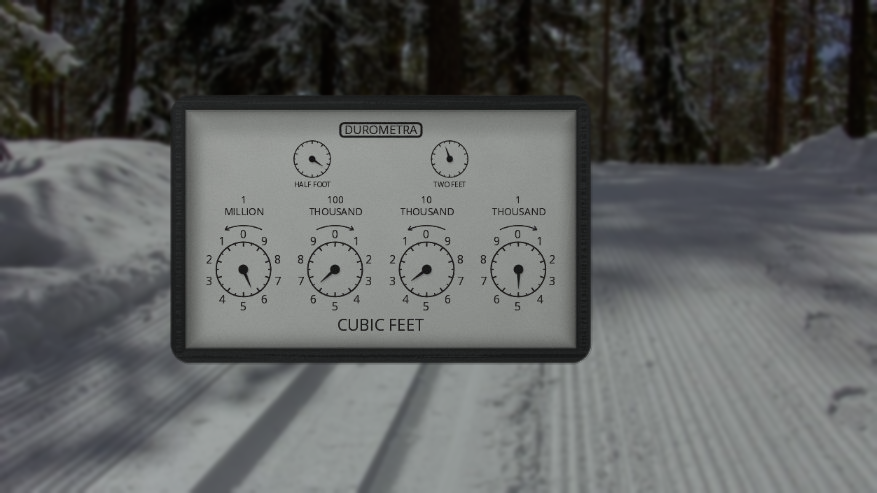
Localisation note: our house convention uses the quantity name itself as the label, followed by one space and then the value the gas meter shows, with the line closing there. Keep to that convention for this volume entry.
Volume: 563500 ft³
